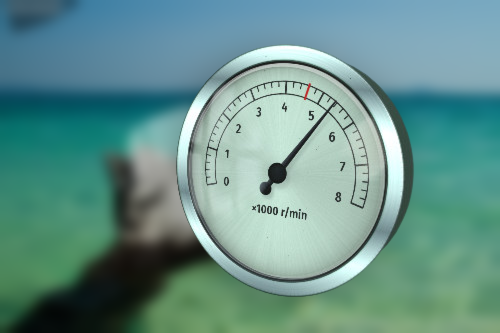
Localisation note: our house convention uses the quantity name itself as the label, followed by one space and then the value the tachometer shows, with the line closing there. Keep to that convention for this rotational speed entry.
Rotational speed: 5400 rpm
